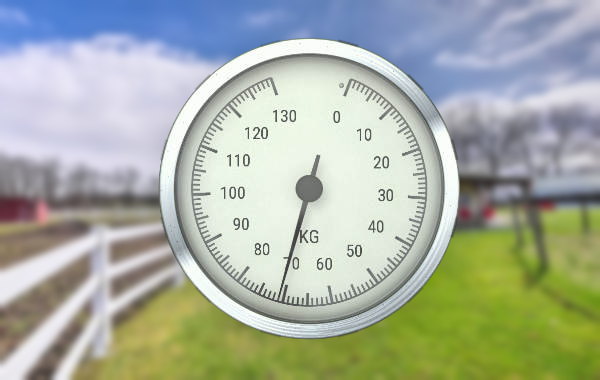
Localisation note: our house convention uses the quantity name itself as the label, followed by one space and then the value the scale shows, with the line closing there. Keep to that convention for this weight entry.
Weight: 71 kg
